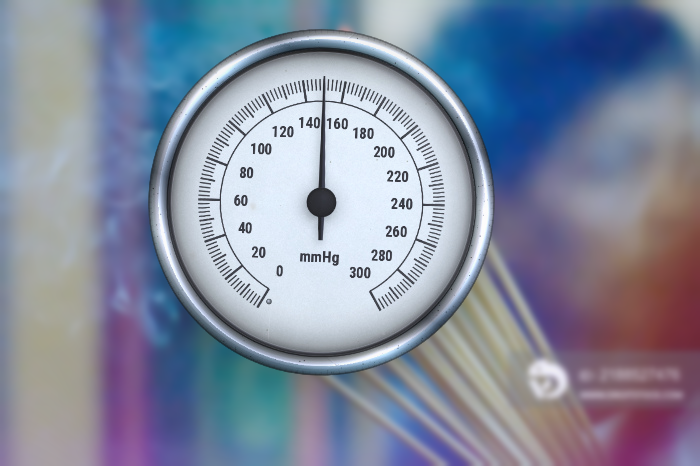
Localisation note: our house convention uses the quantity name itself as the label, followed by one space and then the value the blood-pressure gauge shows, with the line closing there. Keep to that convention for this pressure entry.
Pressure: 150 mmHg
